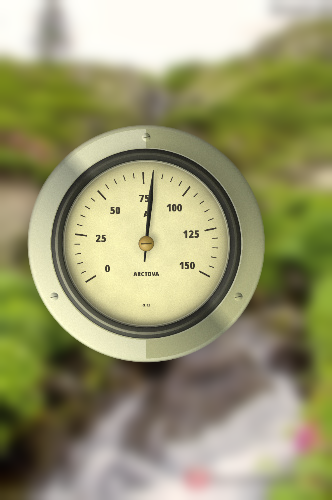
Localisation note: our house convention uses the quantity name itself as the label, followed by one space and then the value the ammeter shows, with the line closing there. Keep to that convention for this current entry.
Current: 80 A
